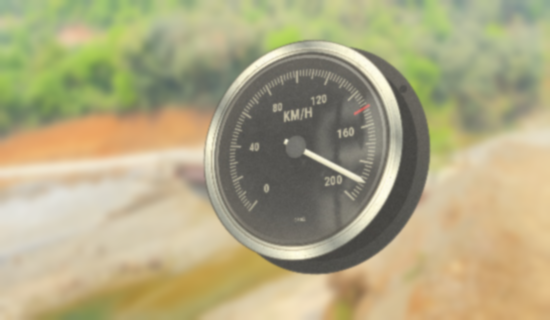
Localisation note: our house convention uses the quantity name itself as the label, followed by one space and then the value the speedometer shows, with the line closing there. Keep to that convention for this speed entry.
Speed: 190 km/h
